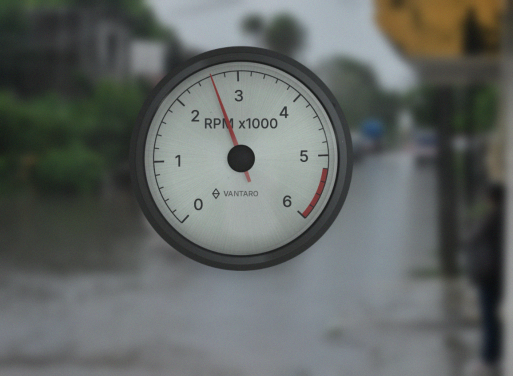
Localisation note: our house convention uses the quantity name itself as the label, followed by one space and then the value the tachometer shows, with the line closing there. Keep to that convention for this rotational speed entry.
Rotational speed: 2600 rpm
